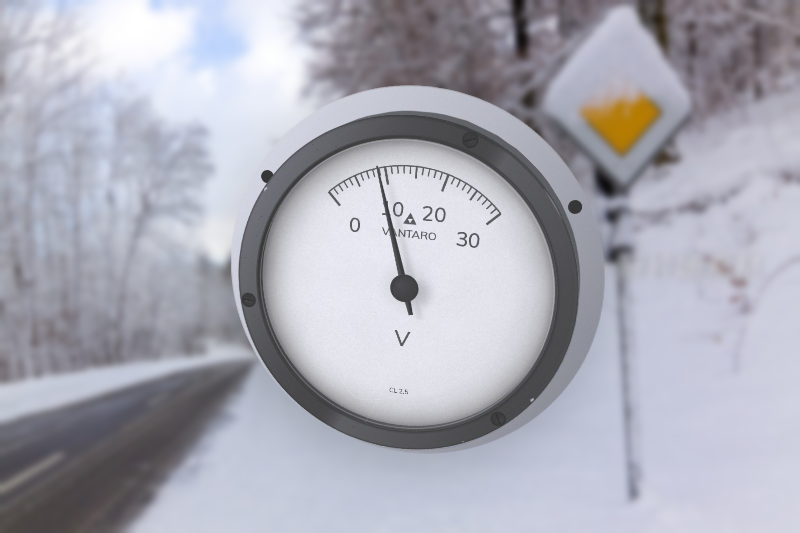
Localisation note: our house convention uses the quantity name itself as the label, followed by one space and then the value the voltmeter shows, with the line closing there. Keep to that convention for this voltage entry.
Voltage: 9 V
